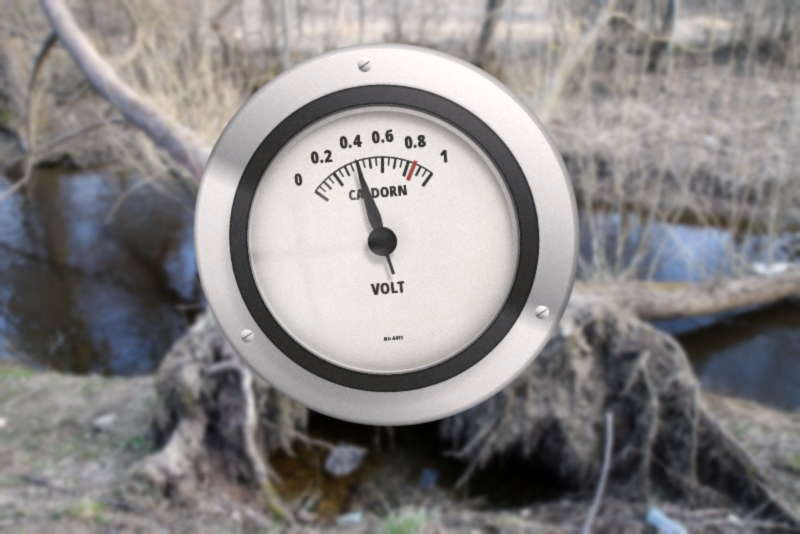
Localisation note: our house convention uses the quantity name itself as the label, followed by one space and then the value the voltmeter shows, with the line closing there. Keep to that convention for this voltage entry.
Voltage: 0.4 V
